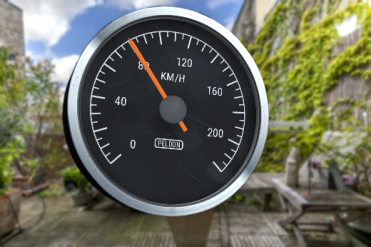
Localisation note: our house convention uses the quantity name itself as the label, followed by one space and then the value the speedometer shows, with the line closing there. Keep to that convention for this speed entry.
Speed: 80 km/h
